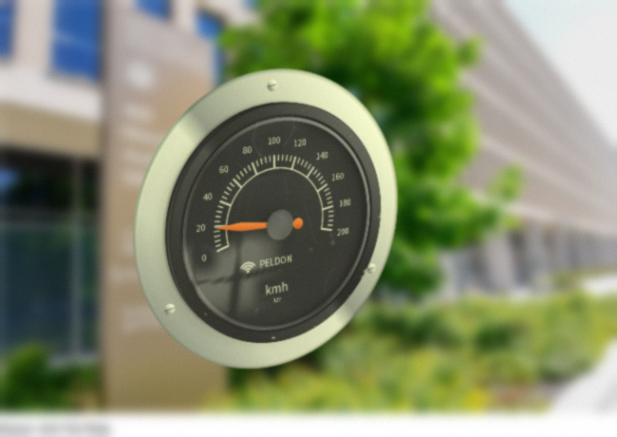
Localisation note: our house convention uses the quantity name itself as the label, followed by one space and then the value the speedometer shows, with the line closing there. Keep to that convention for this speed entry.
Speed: 20 km/h
